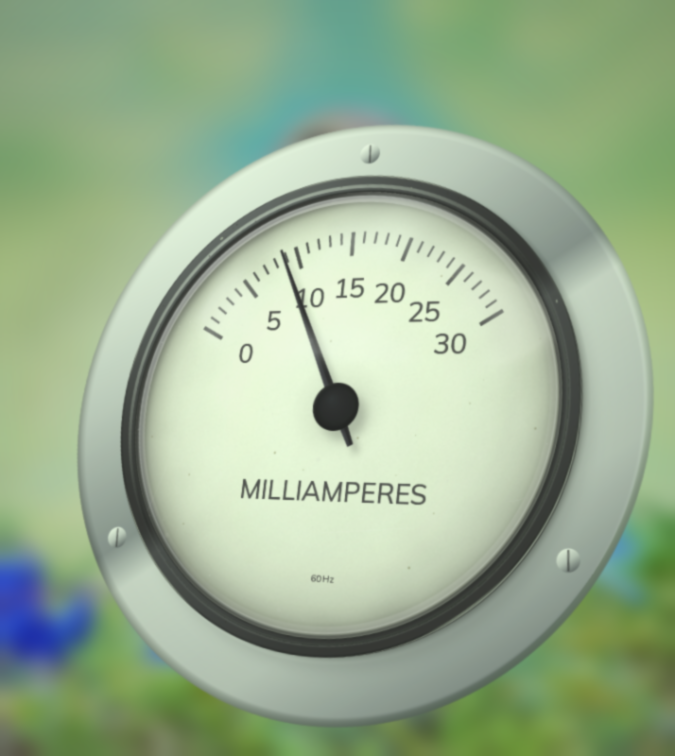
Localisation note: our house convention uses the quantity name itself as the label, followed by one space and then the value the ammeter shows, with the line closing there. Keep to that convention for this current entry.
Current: 9 mA
